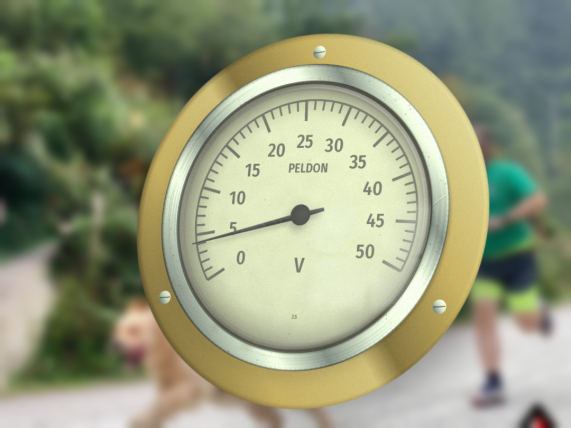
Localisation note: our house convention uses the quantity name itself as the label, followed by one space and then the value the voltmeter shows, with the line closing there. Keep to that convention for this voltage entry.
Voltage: 4 V
